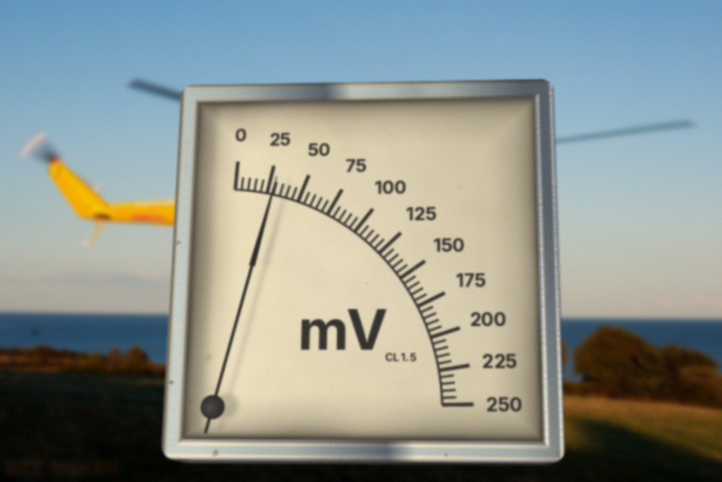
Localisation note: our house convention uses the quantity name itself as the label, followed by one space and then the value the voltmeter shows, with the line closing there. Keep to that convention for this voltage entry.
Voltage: 30 mV
